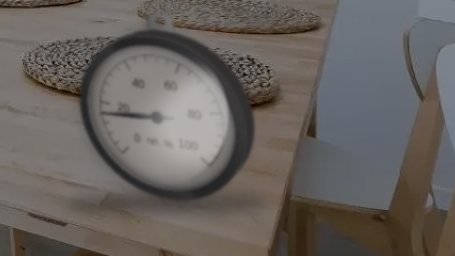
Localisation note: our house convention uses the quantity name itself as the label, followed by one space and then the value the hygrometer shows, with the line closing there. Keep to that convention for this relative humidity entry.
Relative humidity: 16 %
